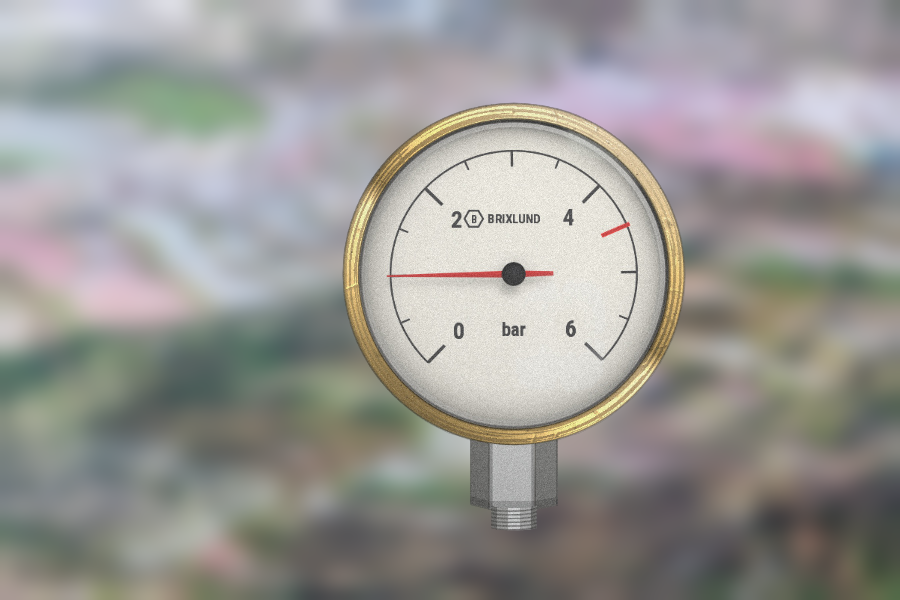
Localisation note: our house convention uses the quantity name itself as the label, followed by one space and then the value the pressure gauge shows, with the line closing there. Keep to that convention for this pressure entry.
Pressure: 1 bar
